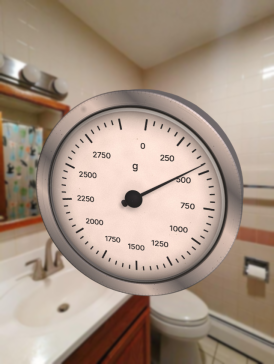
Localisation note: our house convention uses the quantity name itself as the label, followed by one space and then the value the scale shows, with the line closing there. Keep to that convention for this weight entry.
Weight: 450 g
